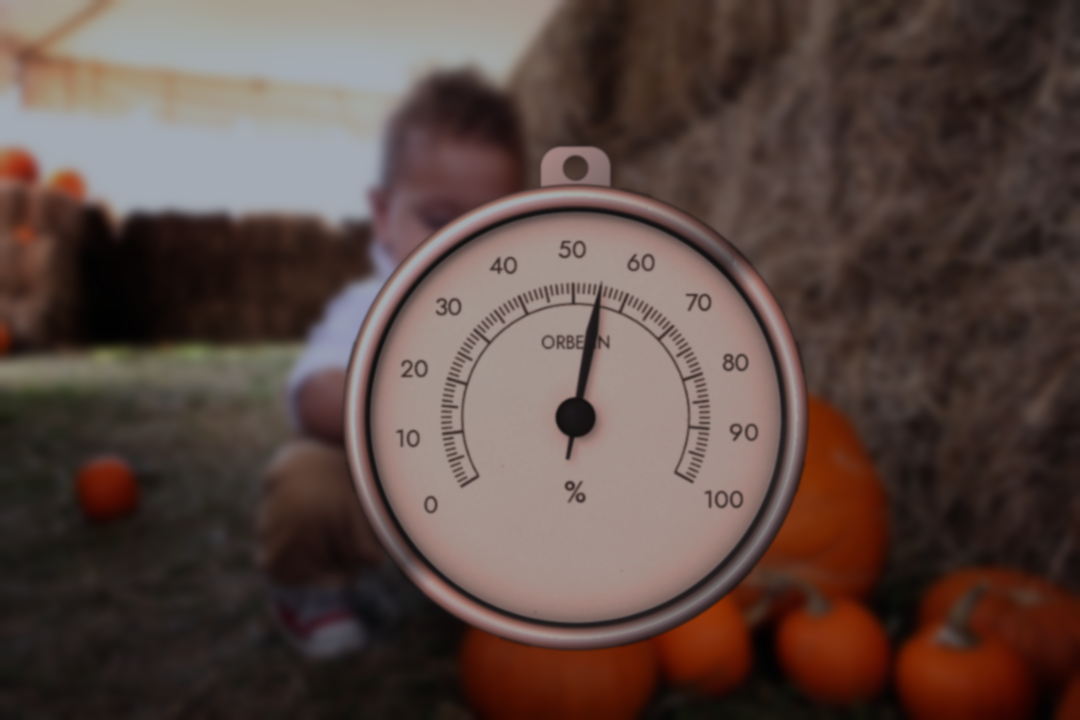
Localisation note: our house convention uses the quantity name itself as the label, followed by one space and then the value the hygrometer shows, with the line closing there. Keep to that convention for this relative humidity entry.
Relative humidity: 55 %
